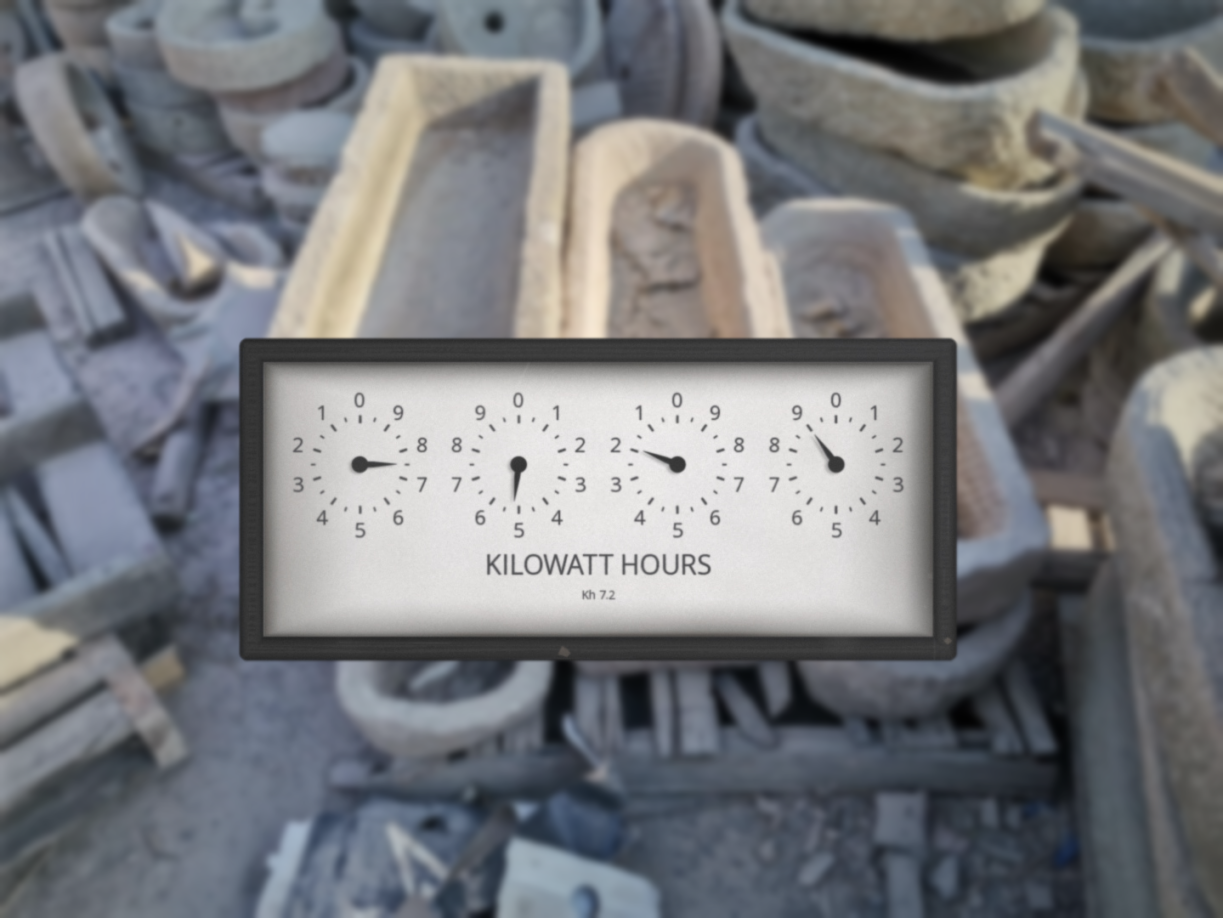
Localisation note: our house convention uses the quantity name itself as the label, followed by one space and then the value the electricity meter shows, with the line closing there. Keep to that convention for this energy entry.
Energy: 7519 kWh
